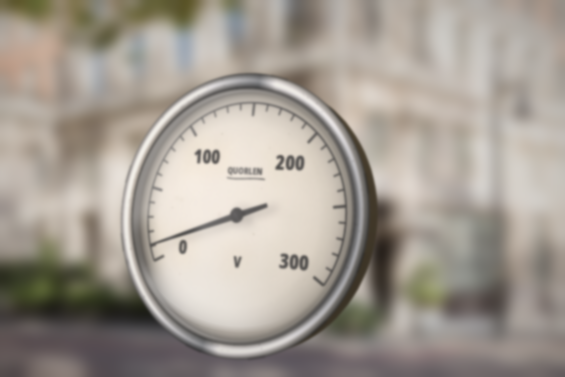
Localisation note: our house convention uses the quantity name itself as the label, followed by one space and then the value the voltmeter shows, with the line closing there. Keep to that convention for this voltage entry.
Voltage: 10 V
